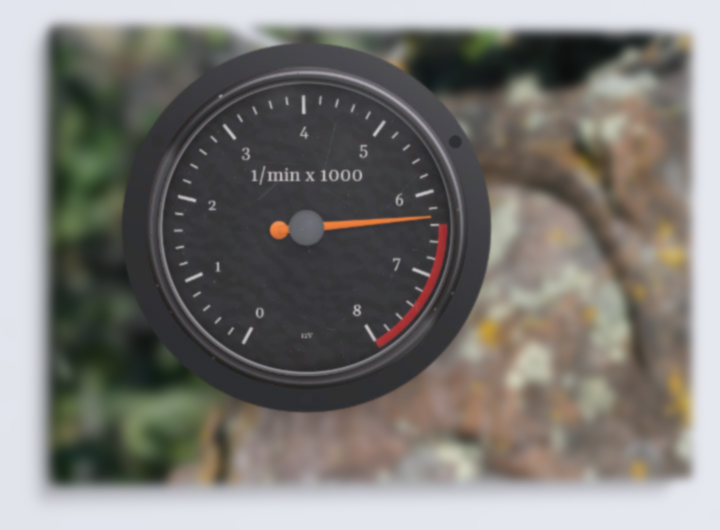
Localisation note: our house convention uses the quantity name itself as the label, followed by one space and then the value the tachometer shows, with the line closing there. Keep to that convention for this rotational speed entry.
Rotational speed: 6300 rpm
